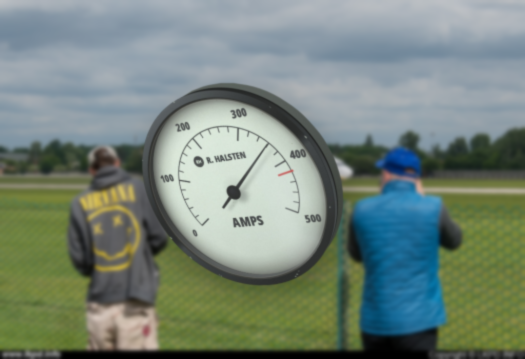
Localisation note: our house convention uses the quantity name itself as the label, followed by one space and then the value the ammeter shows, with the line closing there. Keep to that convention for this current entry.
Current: 360 A
